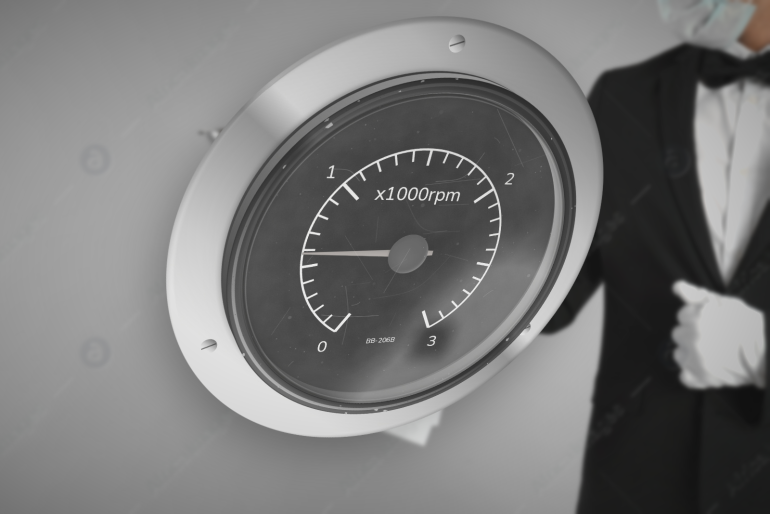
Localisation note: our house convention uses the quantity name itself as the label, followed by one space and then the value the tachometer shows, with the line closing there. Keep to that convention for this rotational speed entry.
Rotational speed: 600 rpm
